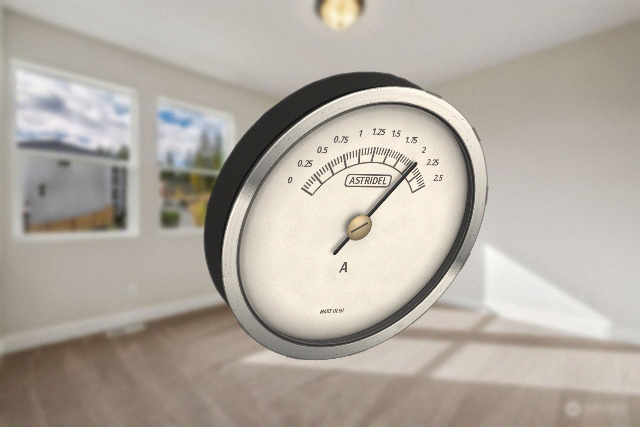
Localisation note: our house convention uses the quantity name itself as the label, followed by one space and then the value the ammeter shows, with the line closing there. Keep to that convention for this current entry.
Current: 2 A
